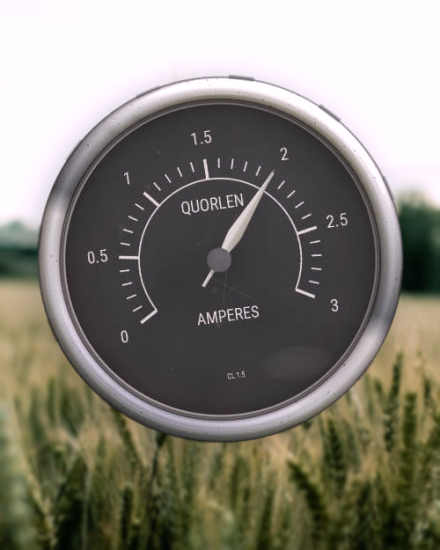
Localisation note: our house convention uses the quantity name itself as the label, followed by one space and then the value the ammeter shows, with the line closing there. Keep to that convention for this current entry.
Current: 2 A
